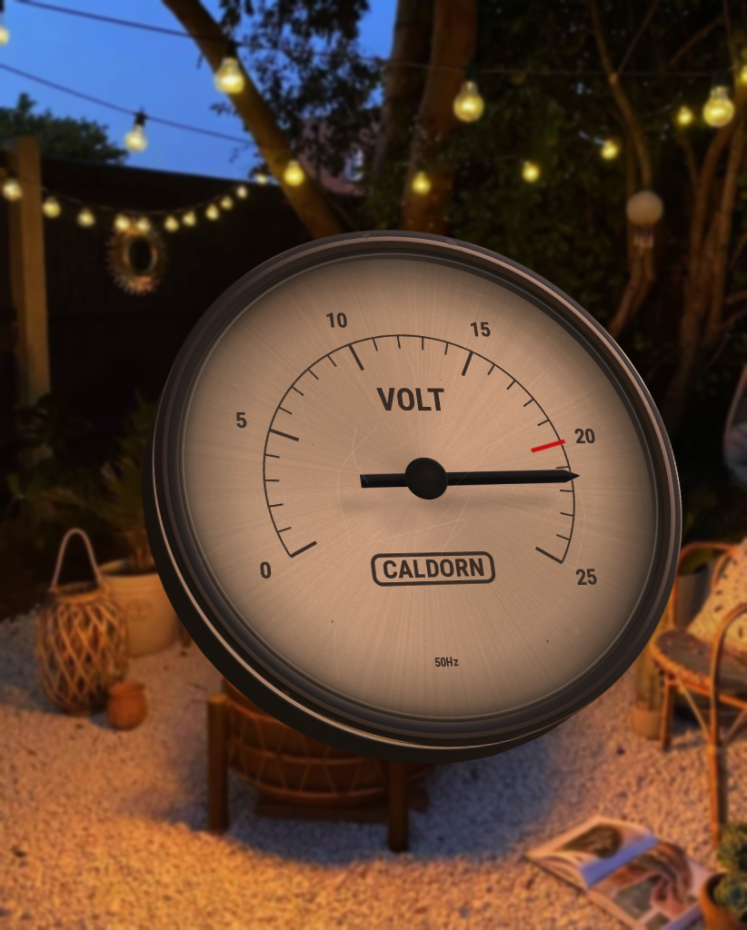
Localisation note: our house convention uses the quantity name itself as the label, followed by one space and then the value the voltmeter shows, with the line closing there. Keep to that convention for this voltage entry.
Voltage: 21.5 V
